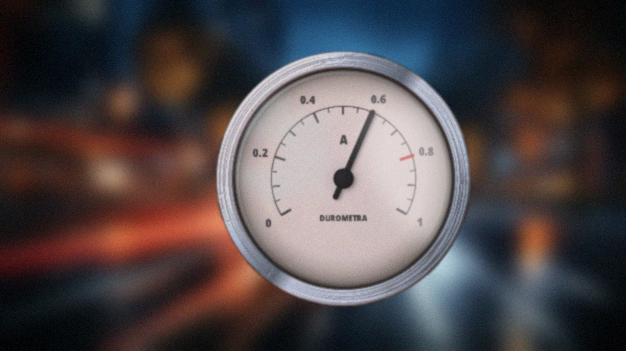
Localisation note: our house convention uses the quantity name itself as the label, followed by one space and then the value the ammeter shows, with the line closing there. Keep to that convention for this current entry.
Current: 0.6 A
